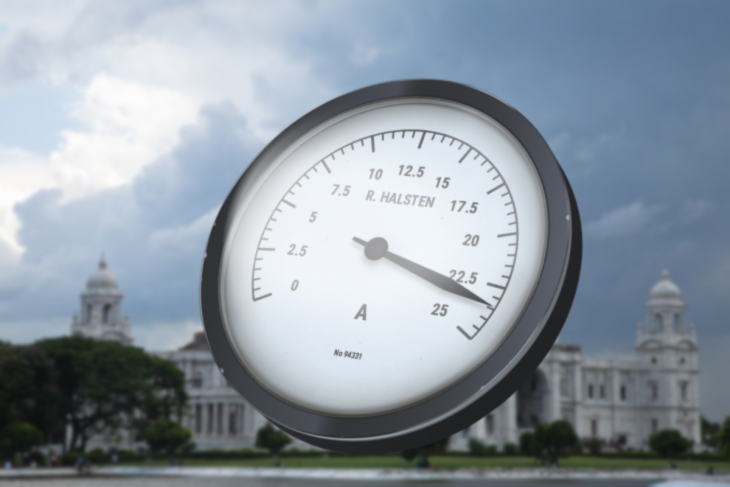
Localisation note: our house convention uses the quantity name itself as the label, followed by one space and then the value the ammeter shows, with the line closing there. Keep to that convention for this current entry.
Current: 23.5 A
